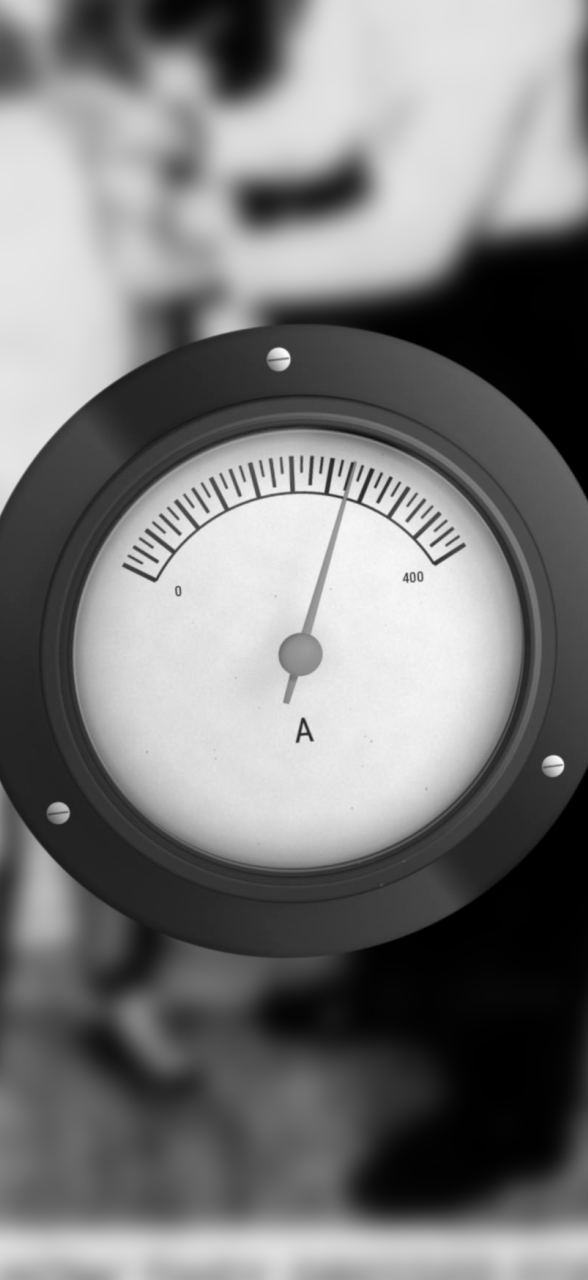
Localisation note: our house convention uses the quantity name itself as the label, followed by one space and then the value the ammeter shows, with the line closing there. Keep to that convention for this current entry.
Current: 260 A
